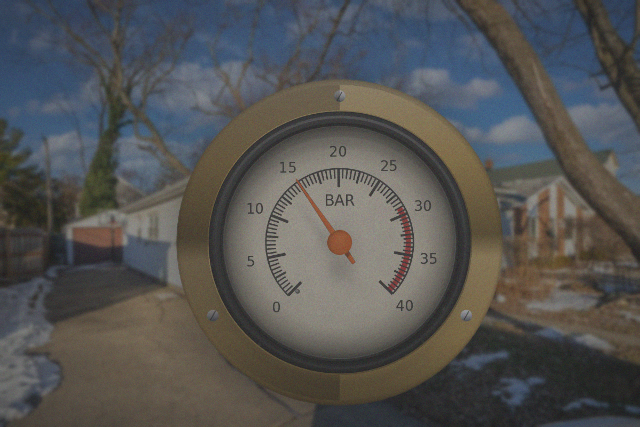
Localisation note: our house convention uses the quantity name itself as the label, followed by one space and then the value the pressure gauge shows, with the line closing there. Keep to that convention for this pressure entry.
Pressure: 15 bar
